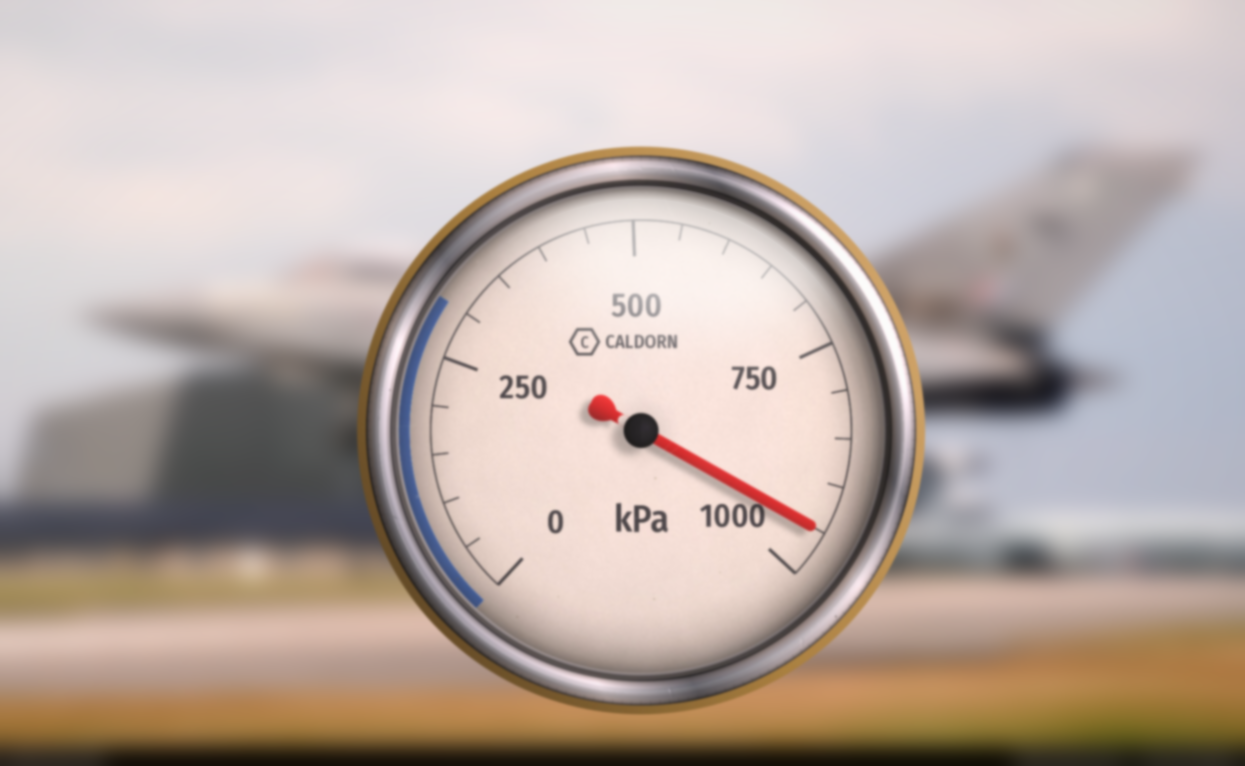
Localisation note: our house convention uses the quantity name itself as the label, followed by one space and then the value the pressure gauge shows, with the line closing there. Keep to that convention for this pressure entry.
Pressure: 950 kPa
